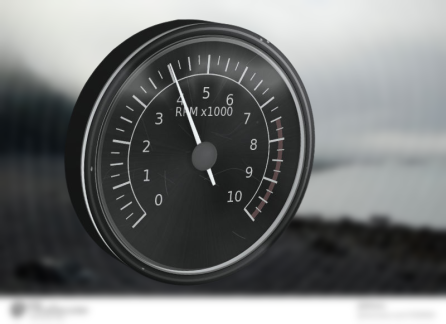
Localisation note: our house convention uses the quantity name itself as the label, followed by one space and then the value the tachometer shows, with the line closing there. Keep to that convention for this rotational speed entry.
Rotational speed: 4000 rpm
